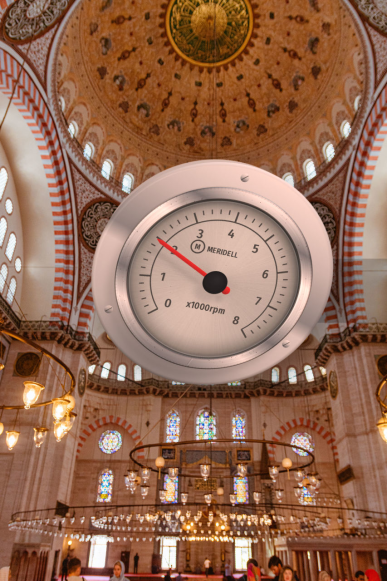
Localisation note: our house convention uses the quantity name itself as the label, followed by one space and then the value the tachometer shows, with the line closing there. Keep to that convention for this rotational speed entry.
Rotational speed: 2000 rpm
